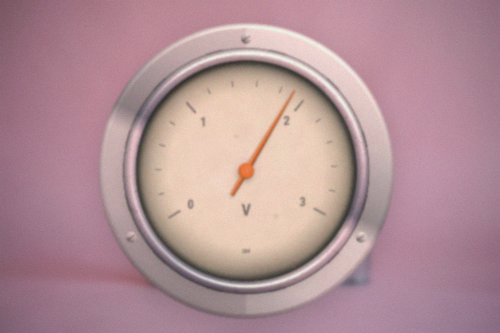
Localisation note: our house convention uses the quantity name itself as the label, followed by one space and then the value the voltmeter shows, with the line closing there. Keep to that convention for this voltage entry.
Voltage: 1.9 V
